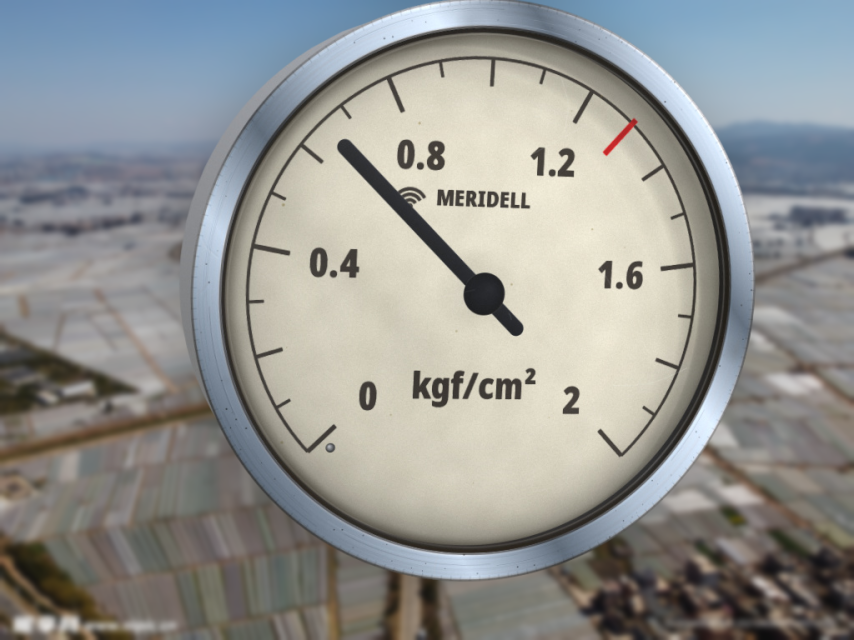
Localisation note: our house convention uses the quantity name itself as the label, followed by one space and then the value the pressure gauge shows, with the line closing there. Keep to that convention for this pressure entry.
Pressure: 0.65 kg/cm²
